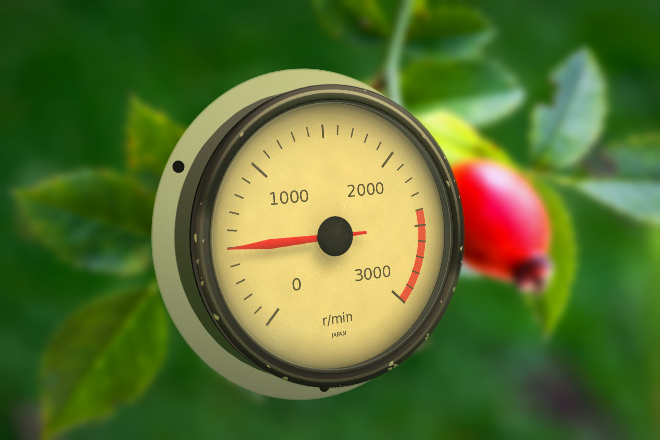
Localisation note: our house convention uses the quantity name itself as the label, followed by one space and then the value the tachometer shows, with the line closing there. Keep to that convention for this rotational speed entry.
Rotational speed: 500 rpm
